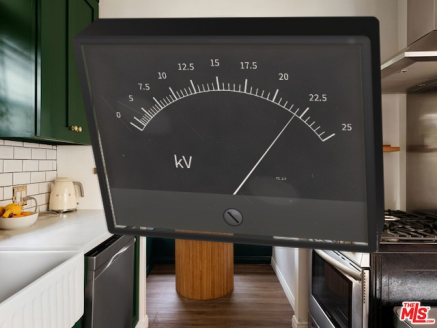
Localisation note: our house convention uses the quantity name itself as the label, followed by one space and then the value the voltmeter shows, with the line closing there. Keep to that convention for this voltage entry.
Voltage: 22 kV
